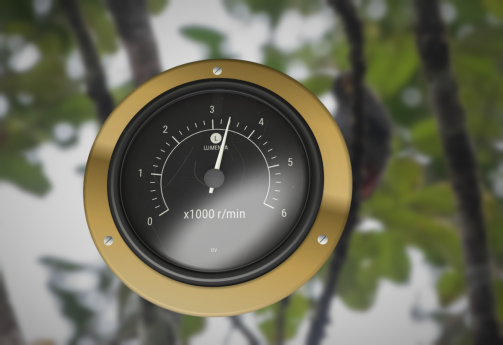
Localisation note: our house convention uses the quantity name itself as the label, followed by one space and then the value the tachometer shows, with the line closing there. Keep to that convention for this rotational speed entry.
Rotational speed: 3400 rpm
